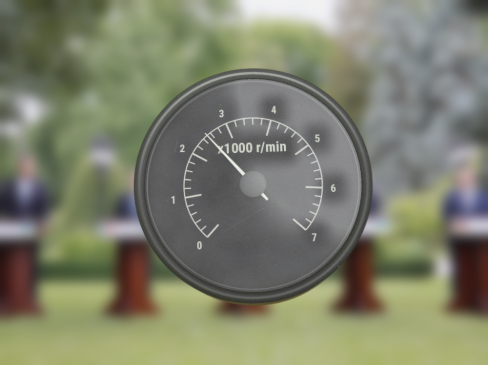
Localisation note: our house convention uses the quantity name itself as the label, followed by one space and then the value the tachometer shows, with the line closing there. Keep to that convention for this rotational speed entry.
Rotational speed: 2500 rpm
